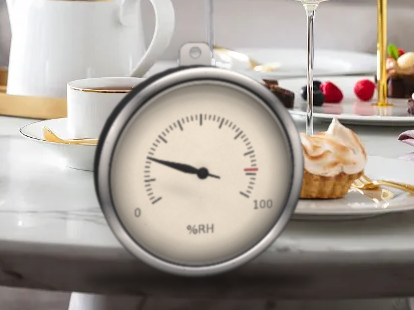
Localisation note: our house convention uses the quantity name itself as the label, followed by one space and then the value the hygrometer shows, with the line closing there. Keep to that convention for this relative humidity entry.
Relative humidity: 20 %
